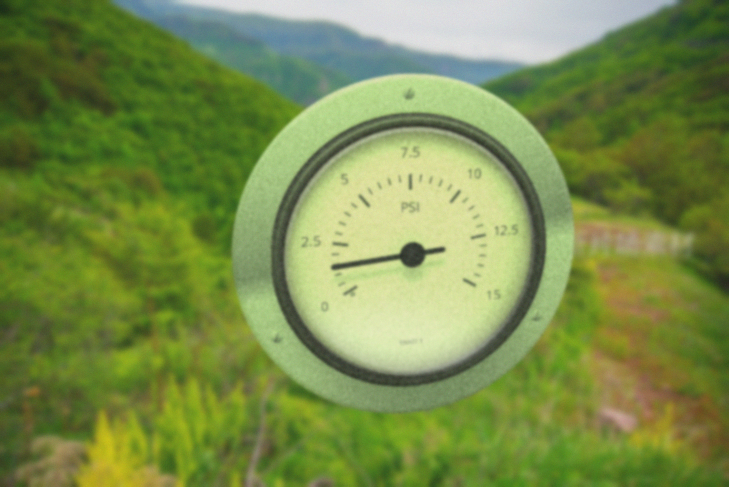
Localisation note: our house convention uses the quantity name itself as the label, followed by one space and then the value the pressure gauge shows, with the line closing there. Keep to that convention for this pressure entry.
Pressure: 1.5 psi
